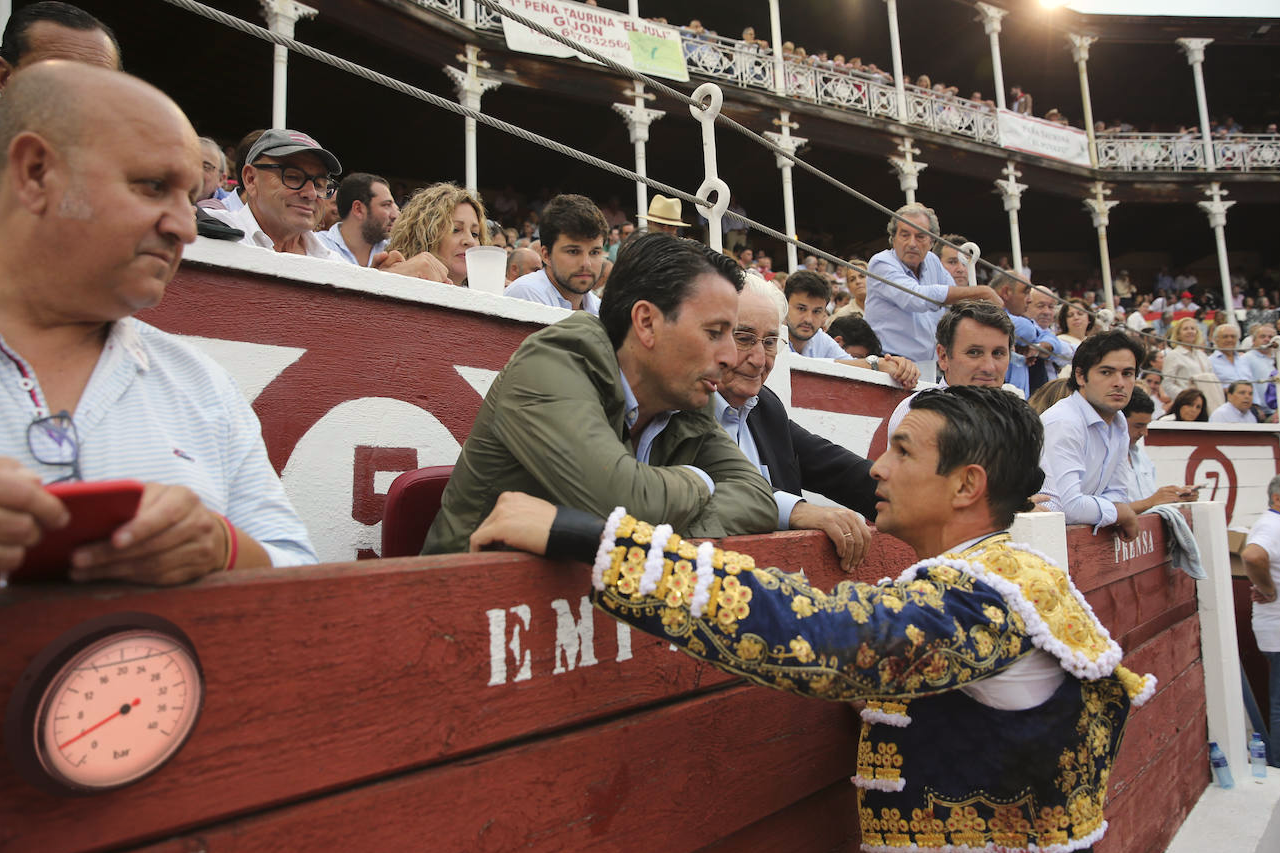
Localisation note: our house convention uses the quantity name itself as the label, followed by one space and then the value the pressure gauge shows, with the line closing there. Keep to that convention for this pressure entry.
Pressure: 4 bar
